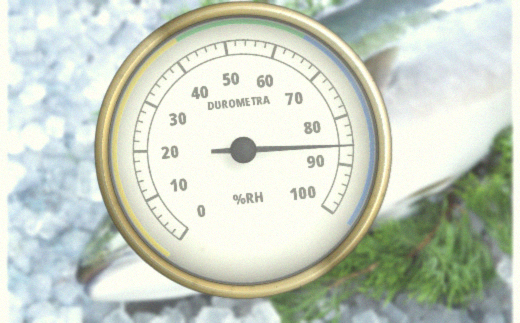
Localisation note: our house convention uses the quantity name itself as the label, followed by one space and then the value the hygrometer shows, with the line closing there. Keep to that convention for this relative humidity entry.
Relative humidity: 86 %
